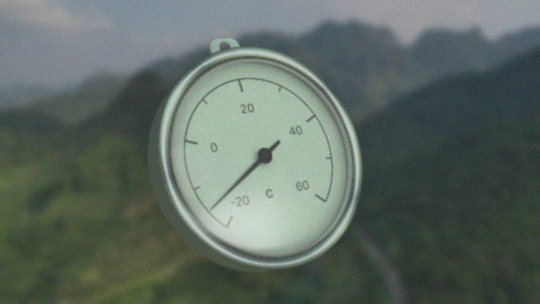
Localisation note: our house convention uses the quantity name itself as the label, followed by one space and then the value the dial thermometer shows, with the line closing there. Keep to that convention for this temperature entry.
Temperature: -15 °C
